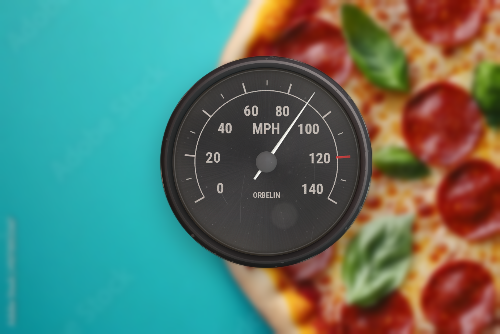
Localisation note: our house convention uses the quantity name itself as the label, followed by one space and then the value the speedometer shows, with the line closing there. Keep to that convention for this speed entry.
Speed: 90 mph
